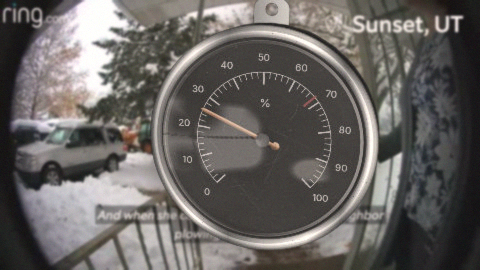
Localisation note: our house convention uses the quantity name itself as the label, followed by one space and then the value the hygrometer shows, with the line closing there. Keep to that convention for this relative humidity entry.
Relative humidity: 26 %
